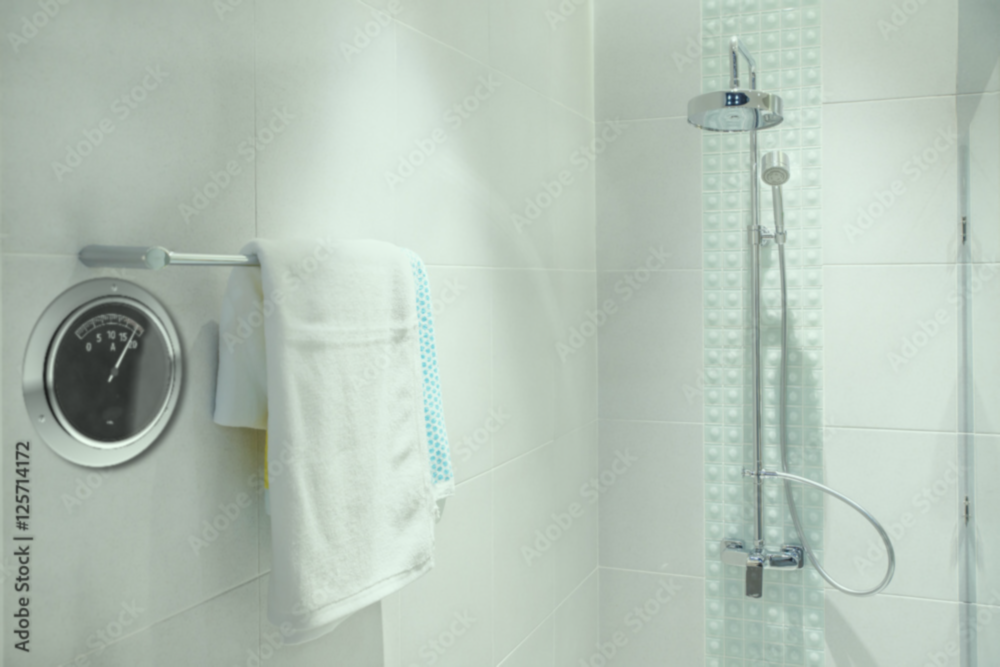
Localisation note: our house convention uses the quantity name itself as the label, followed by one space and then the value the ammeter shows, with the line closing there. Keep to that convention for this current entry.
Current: 17.5 A
